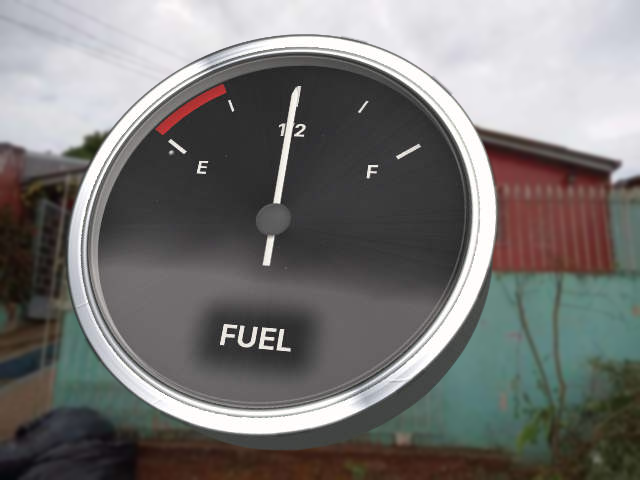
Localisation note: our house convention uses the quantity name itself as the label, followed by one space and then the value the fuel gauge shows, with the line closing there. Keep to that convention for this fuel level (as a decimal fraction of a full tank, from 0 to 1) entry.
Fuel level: 0.5
